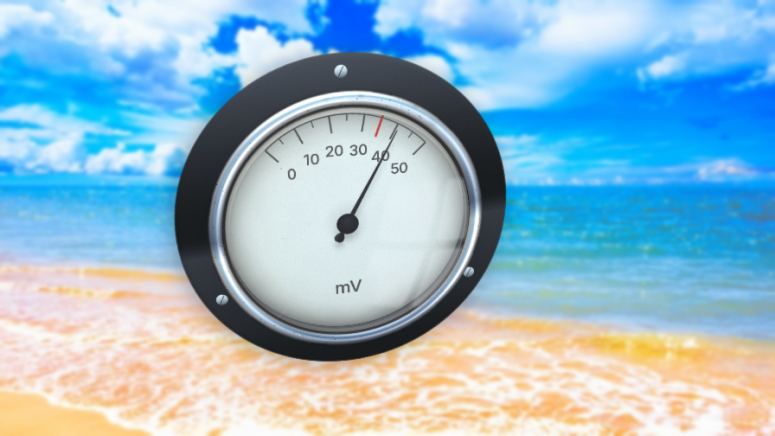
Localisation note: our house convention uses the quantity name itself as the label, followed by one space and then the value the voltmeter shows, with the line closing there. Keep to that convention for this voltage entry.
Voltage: 40 mV
